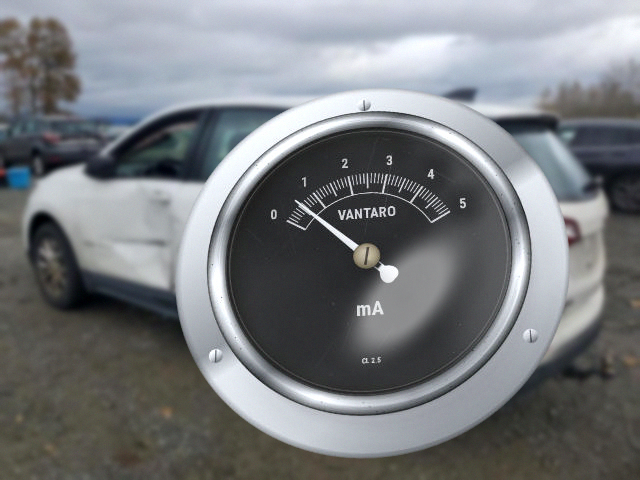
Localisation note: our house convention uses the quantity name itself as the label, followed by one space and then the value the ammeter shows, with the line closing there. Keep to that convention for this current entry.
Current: 0.5 mA
